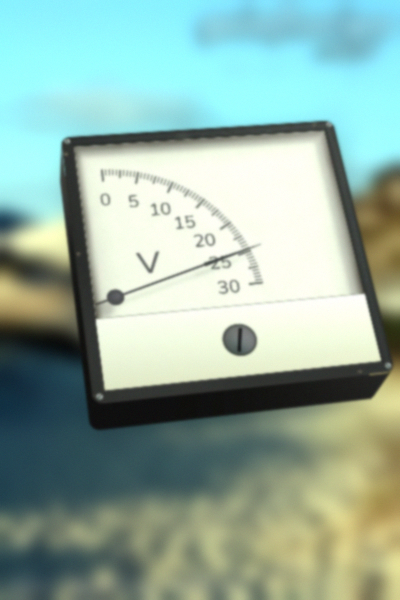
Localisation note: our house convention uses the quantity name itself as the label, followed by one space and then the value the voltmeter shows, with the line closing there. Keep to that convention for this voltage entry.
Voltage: 25 V
